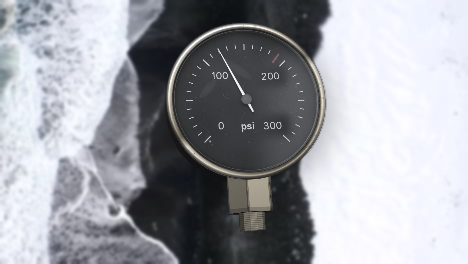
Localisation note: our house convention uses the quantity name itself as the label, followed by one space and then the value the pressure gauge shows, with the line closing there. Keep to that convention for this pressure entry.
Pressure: 120 psi
